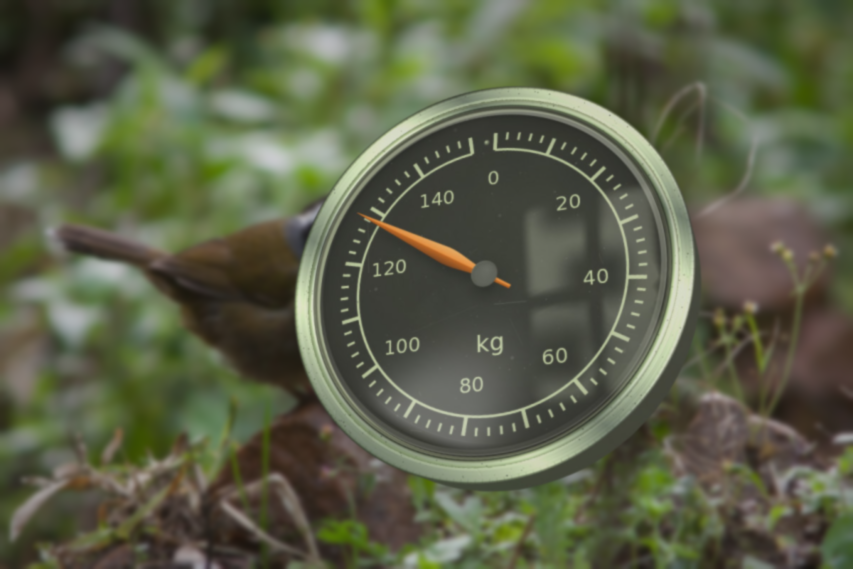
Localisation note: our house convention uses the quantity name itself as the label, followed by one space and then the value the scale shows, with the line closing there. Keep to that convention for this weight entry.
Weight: 128 kg
